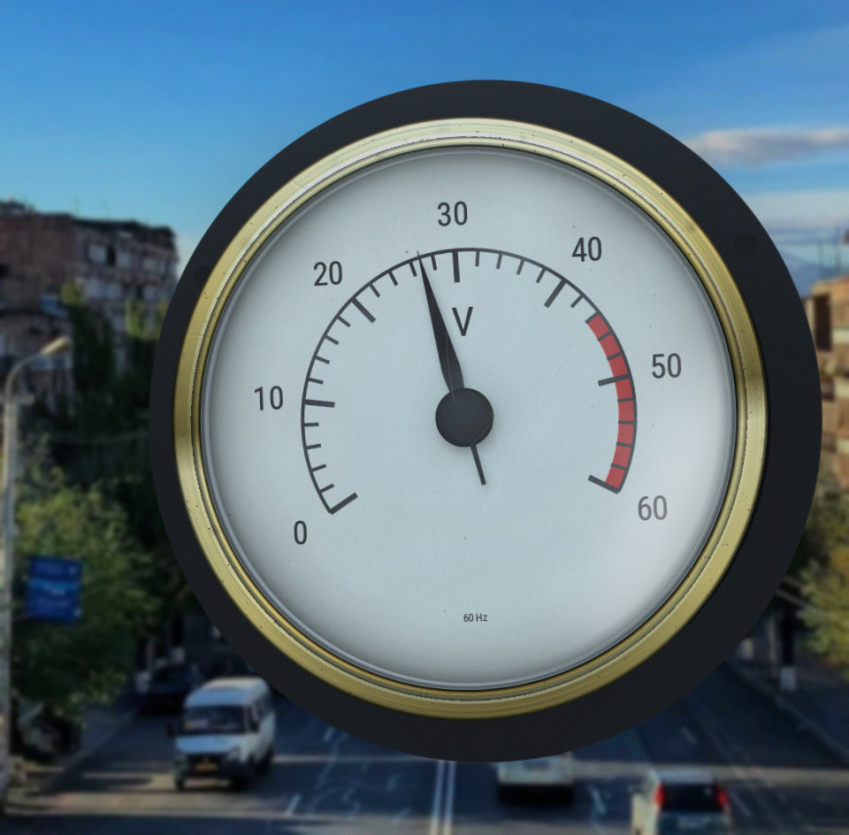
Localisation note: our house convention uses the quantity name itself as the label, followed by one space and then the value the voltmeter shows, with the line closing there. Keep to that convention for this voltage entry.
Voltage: 27 V
